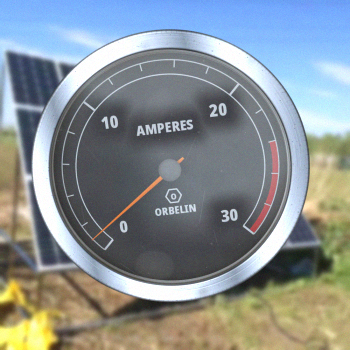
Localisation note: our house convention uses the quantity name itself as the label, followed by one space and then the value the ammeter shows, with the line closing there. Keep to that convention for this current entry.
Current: 1 A
